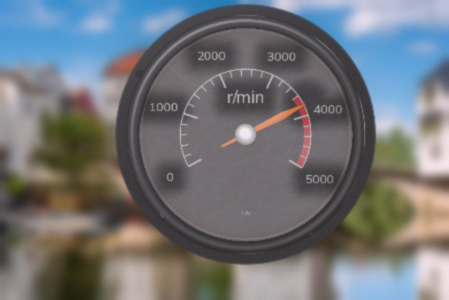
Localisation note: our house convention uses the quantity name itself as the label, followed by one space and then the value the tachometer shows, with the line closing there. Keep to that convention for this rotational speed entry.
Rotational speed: 3800 rpm
